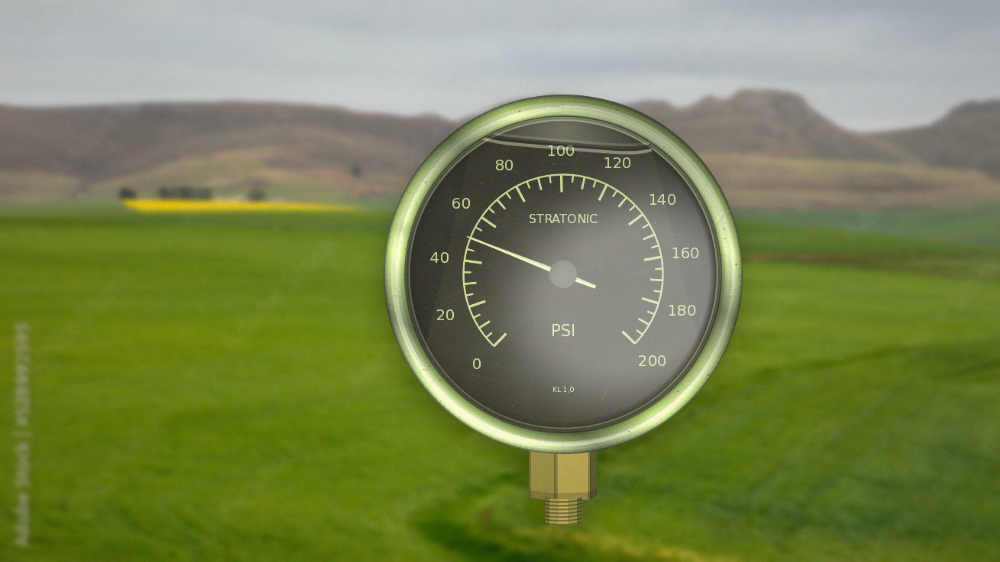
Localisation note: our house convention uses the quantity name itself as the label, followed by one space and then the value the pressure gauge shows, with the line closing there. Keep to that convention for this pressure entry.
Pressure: 50 psi
